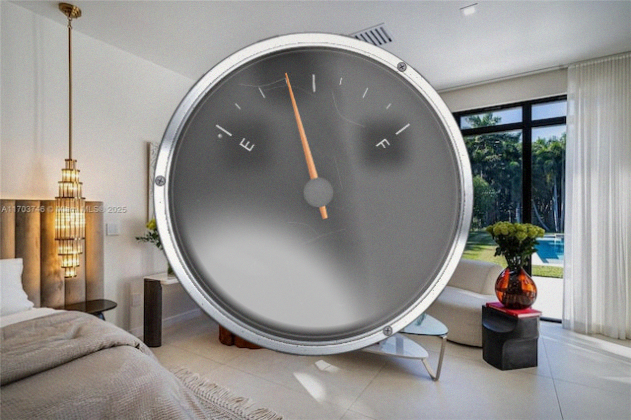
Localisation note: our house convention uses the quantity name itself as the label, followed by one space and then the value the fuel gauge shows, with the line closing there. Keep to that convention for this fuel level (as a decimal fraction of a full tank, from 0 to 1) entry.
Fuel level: 0.375
